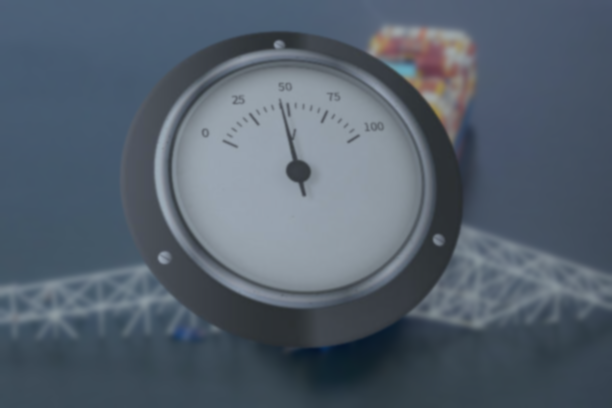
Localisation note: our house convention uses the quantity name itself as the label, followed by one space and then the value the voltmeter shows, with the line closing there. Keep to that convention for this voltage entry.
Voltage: 45 V
